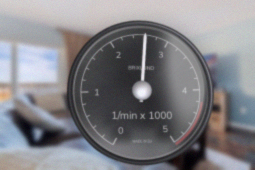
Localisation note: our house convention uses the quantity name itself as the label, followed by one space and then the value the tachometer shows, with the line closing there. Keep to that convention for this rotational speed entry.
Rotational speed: 2600 rpm
